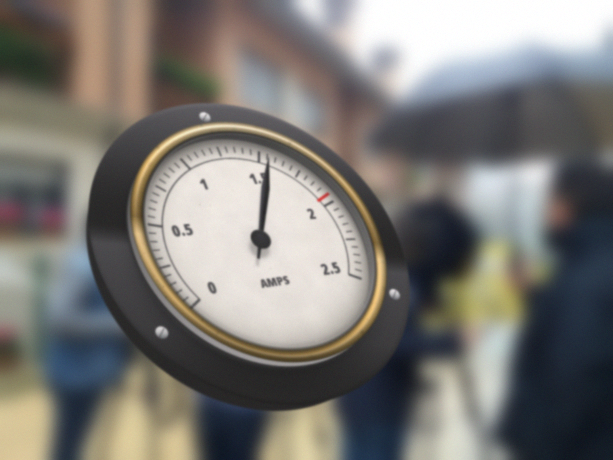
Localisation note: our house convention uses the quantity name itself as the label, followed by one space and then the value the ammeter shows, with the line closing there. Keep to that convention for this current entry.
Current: 1.55 A
